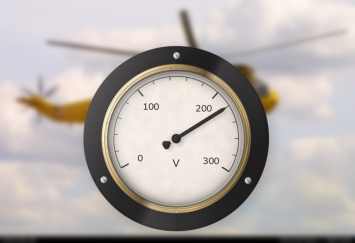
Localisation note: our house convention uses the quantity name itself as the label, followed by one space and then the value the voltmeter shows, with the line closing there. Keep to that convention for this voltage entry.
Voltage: 220 V
